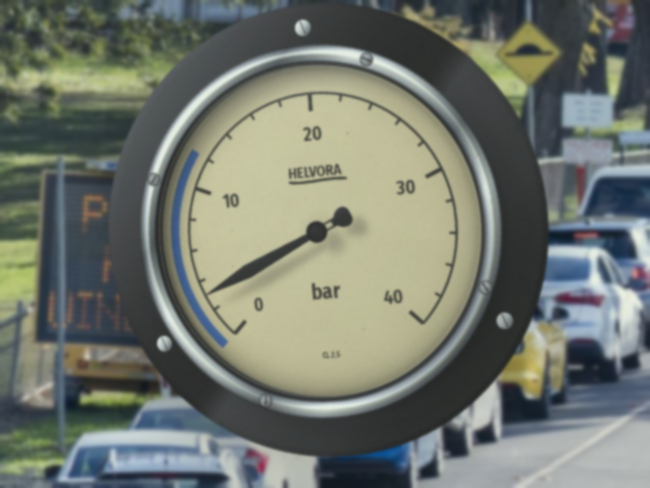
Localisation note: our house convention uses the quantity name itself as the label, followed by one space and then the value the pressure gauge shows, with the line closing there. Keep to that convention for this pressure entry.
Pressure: 3 bar
